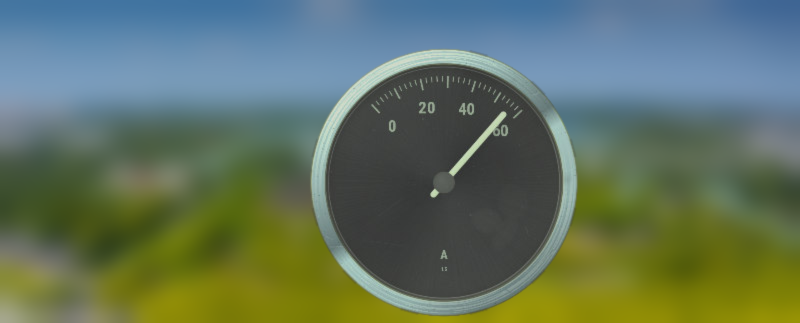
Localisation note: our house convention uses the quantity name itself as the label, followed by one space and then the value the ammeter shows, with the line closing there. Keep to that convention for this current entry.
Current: 56 A
